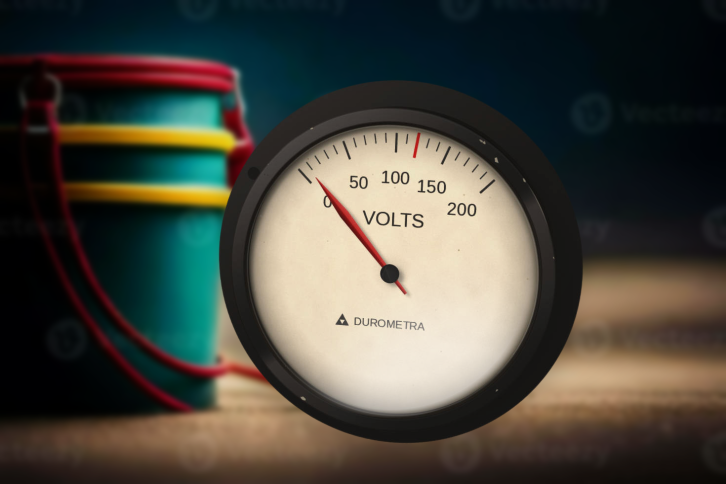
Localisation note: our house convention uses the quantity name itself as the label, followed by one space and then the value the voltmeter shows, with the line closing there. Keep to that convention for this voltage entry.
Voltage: 10 V
